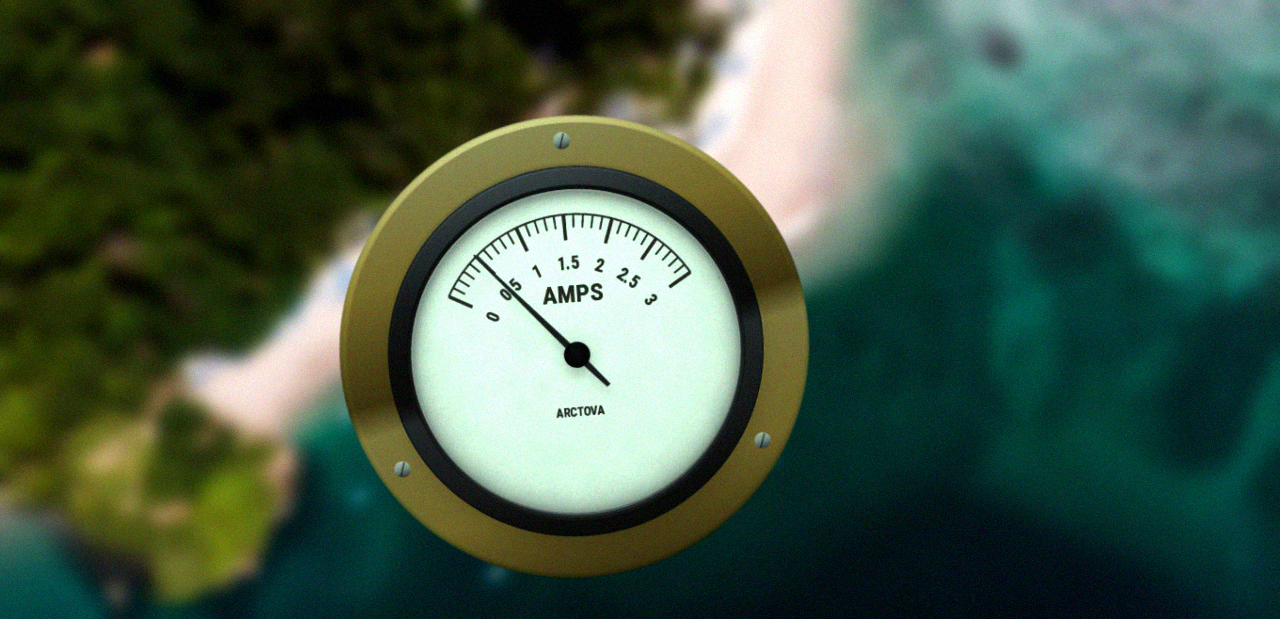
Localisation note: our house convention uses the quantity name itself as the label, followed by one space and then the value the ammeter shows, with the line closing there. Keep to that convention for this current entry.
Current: 0.5 A
